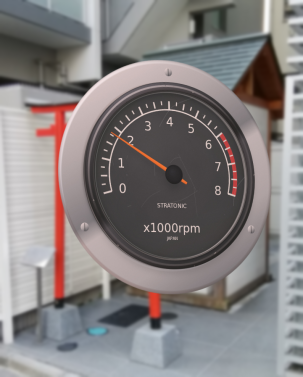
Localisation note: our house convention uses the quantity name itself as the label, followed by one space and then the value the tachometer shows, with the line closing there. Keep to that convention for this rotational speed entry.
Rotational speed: 1750 rpm
